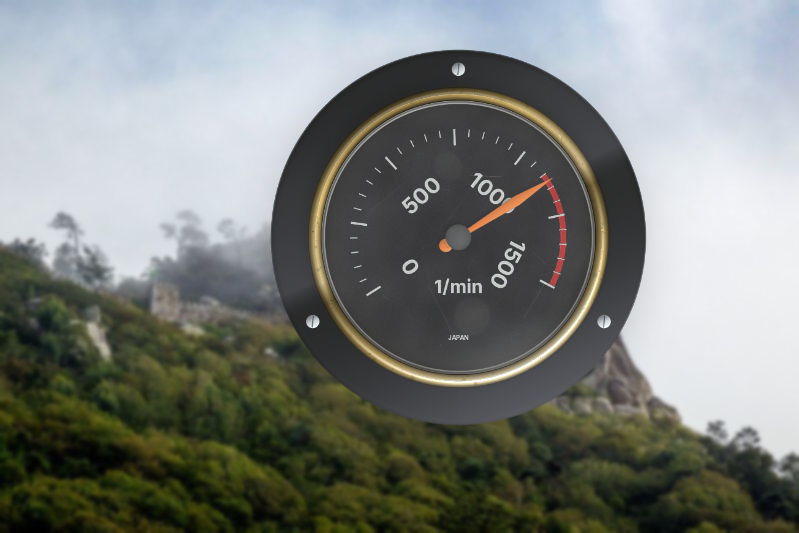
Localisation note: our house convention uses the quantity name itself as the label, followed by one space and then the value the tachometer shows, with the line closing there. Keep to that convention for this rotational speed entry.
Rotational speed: 1125 rpm
